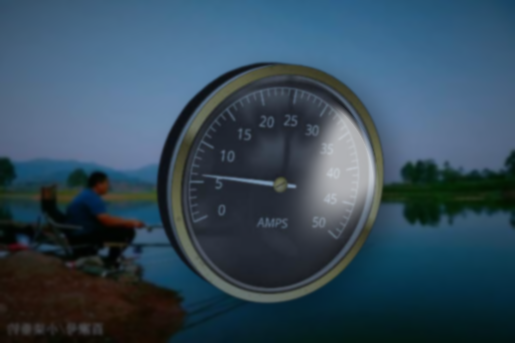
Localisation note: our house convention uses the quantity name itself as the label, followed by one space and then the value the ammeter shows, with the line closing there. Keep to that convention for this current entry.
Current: 6 A
